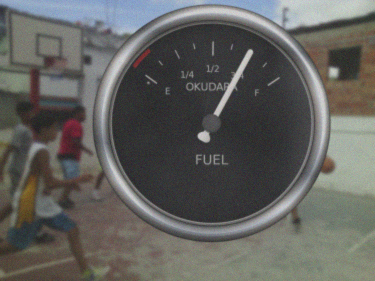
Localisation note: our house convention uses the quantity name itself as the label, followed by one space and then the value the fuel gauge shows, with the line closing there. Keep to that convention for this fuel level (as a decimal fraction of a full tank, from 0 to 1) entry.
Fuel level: 0.75
